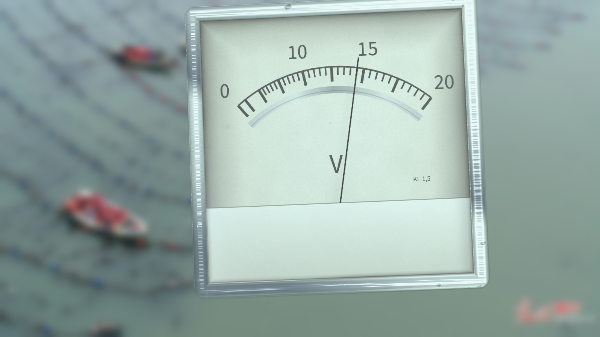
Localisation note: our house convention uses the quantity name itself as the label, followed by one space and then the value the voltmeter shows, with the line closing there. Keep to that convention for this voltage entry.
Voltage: 14.5 V
